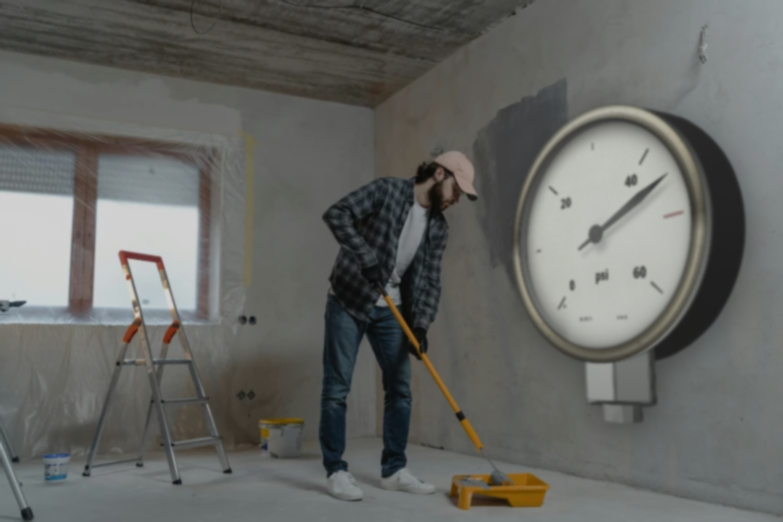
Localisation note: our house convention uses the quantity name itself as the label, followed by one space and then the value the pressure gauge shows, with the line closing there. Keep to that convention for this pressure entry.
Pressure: 45 psi
